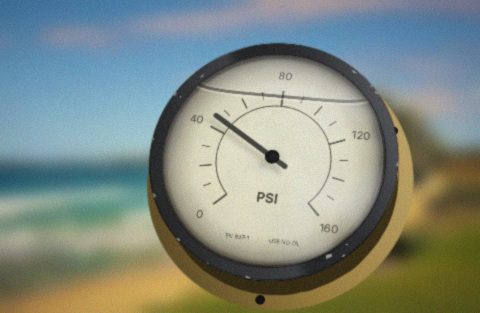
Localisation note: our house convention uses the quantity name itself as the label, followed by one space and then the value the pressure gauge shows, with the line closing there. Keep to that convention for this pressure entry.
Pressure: 45 psi
